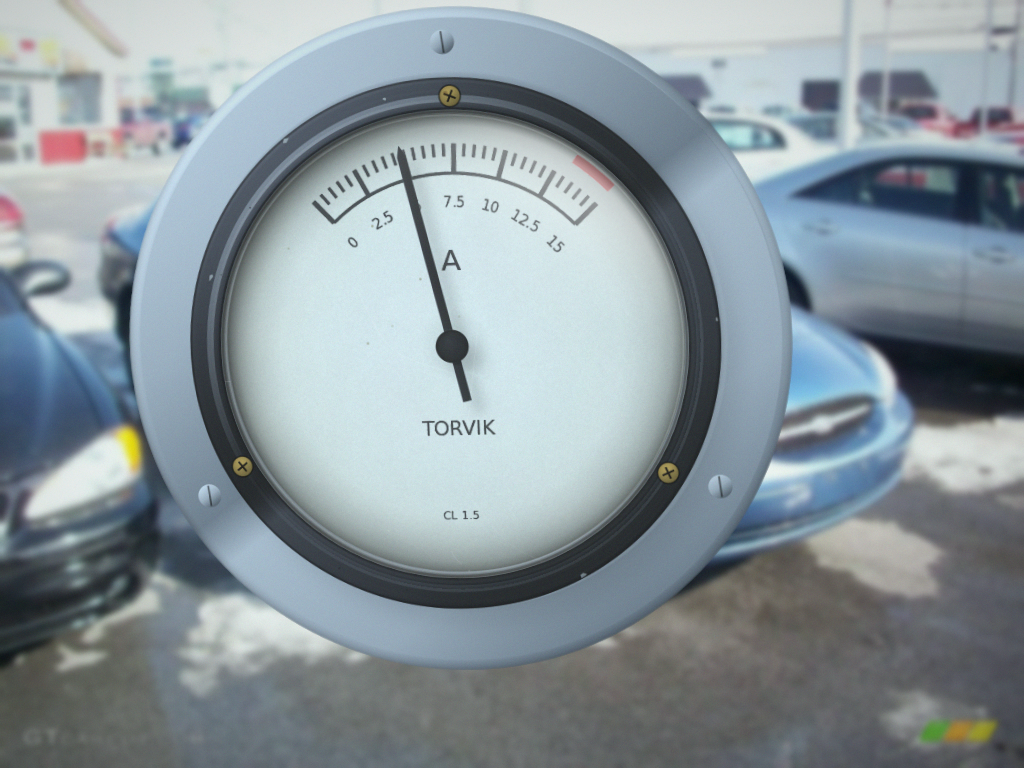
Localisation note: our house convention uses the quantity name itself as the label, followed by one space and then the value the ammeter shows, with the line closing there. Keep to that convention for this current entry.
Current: 5 A
